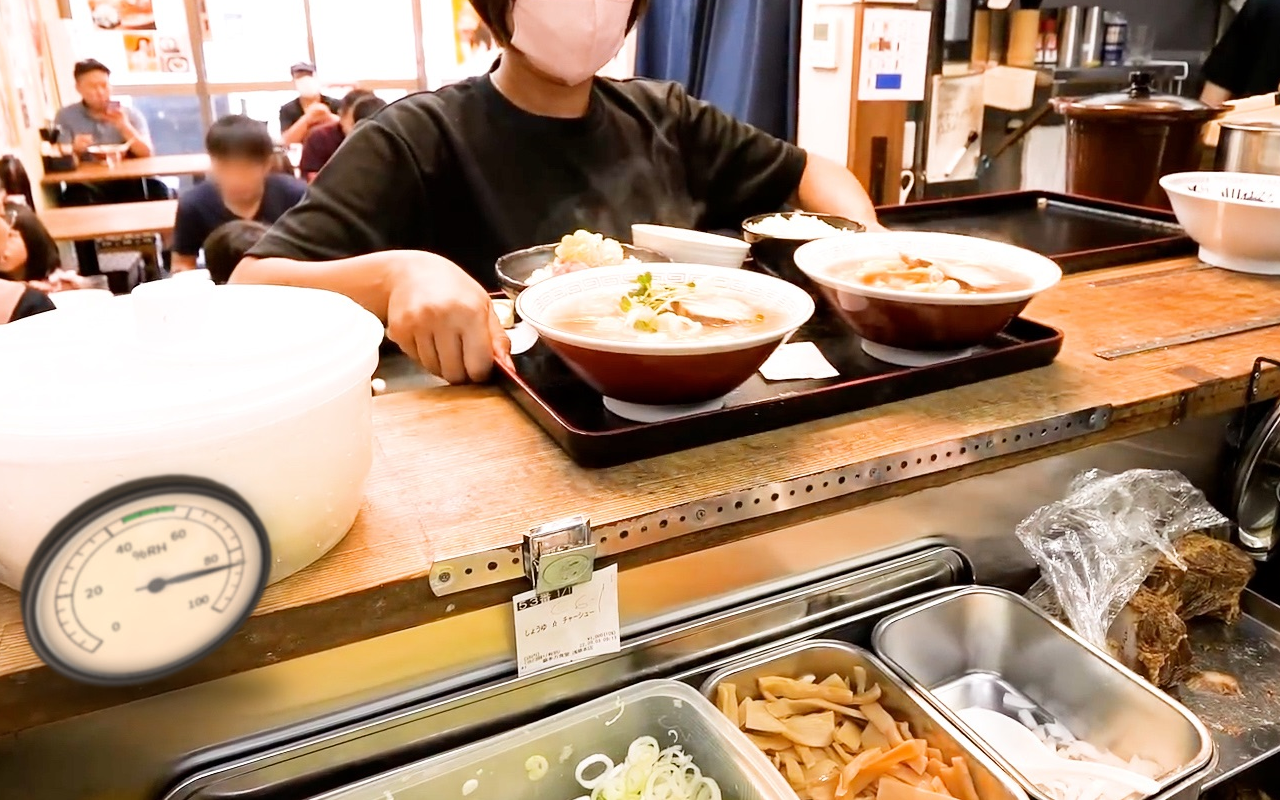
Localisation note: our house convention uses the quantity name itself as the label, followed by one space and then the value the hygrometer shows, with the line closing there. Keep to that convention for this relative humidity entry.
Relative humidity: 84 %
